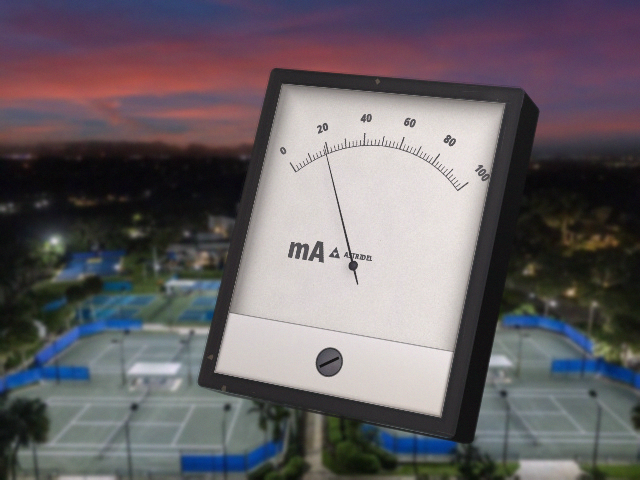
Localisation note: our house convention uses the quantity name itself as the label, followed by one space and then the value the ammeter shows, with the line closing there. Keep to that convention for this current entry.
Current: 20 mA
